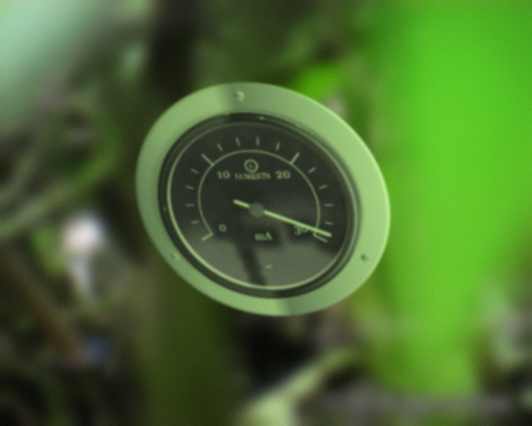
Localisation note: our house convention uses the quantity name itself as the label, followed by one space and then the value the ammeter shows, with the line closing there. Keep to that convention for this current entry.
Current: 29 mA
